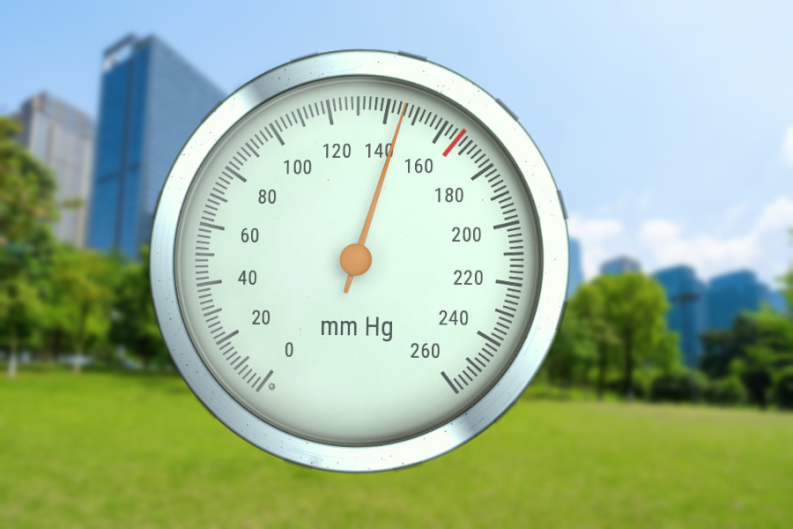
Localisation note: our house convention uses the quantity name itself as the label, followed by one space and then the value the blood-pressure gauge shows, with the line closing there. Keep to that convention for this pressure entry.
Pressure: 146 mmHg
